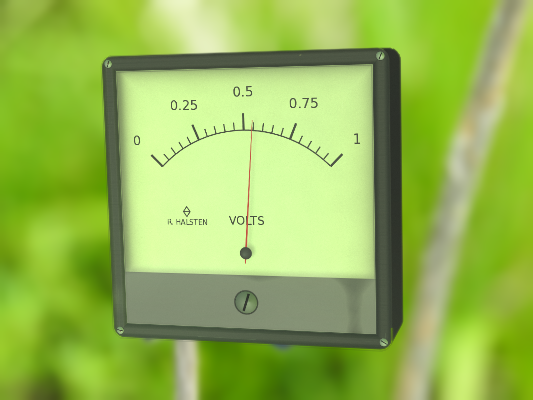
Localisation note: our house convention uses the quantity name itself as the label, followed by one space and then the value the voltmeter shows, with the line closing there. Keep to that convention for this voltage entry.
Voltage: 0.55 V
